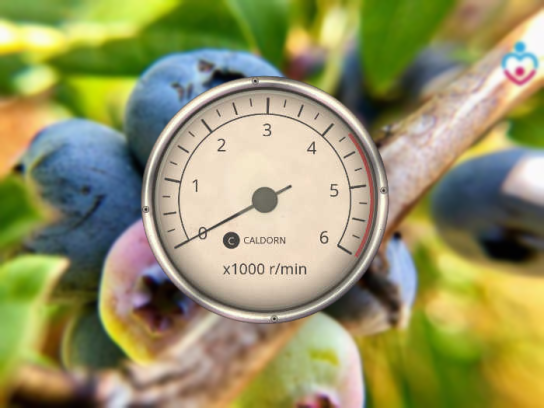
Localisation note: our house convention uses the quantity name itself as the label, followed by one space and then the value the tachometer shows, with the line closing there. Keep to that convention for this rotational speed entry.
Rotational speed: 0 rpm
